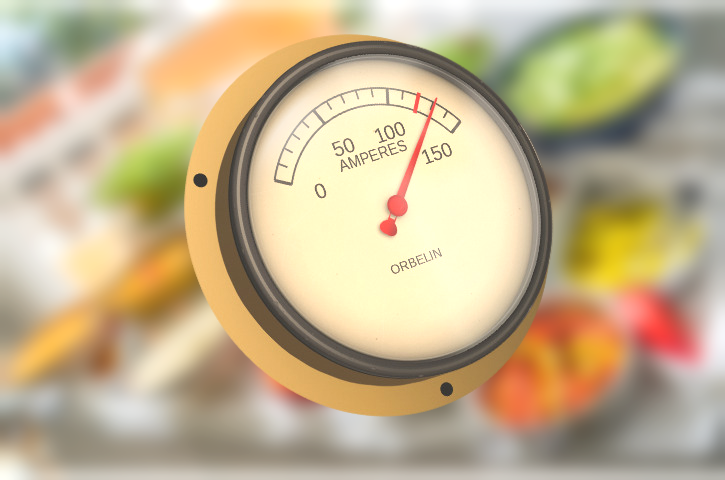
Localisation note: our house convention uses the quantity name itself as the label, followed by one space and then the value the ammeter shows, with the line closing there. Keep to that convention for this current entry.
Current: 130 A
